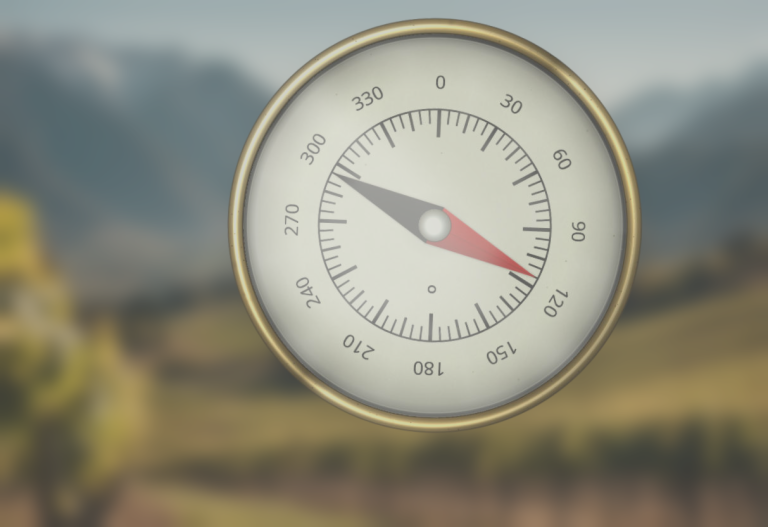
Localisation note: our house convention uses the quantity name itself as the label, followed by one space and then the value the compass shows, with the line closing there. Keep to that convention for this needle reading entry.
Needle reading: 115 °
